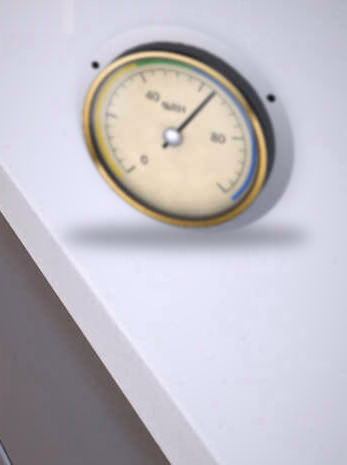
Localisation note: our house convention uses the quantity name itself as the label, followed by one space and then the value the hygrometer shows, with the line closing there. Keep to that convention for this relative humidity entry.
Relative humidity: 64 %
